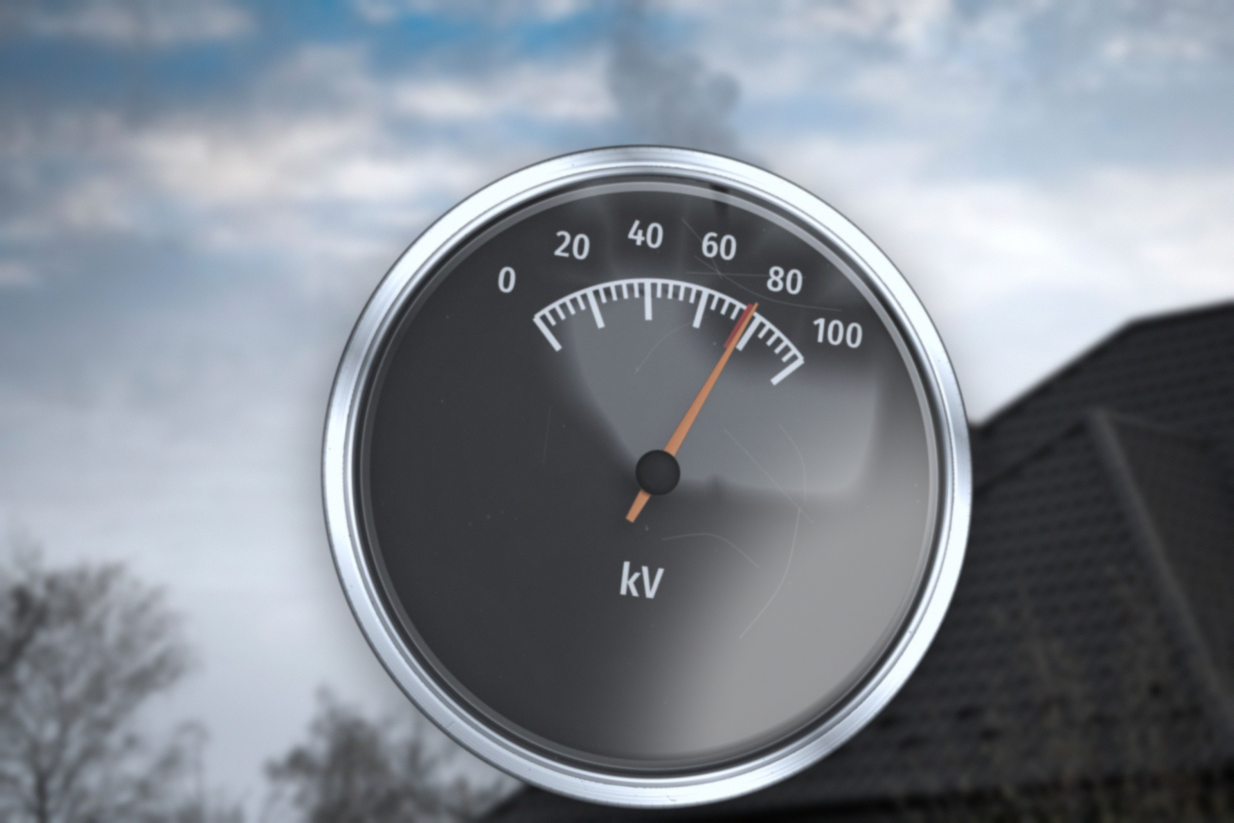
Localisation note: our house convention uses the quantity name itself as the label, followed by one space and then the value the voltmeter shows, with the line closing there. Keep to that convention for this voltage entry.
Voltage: 76 kV
